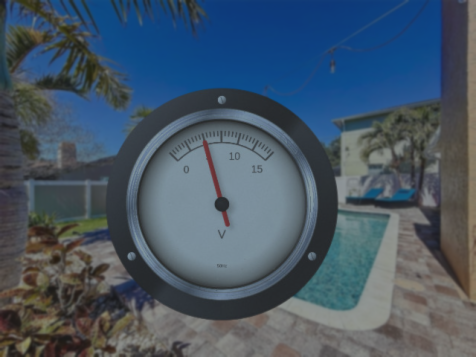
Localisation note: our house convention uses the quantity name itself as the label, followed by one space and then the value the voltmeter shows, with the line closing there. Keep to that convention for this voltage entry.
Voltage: 5 V
